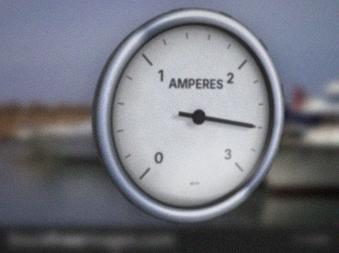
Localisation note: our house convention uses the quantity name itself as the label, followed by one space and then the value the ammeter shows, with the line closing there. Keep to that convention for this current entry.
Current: 2.6 A
